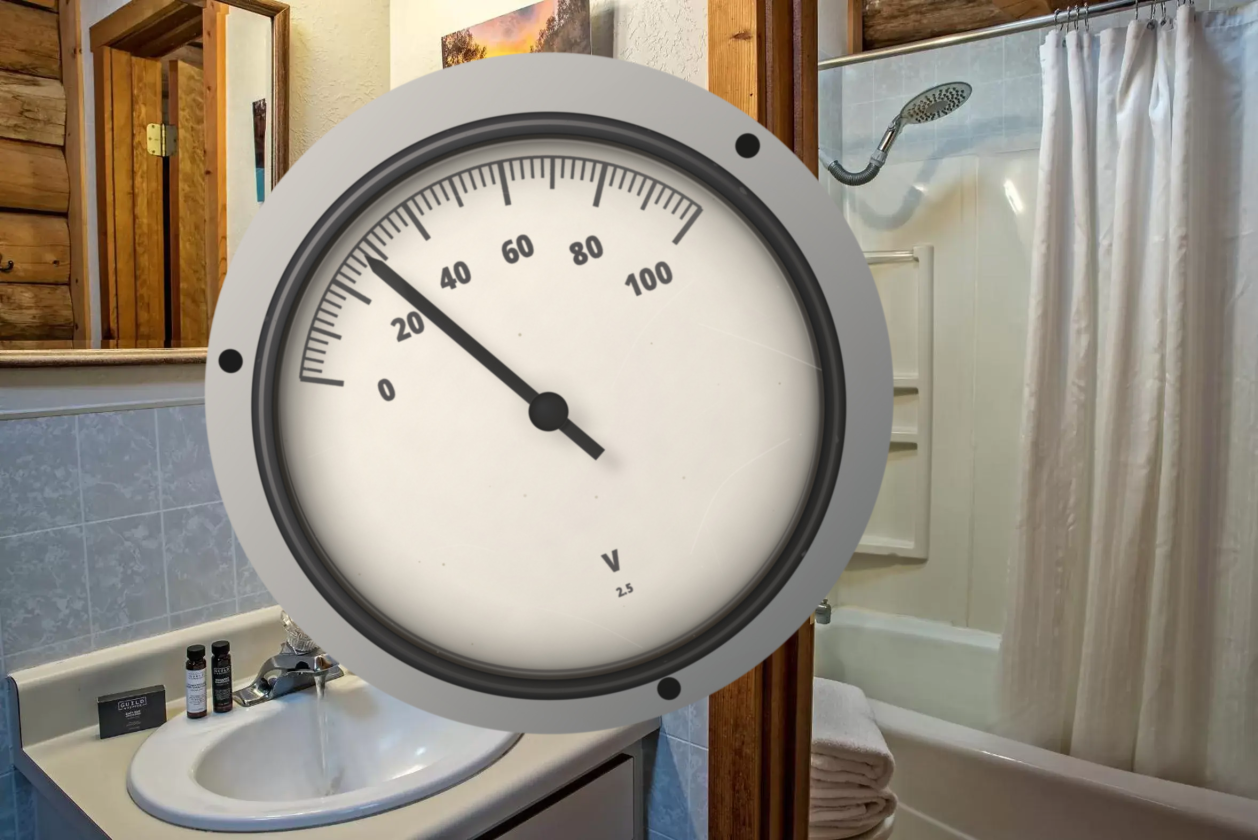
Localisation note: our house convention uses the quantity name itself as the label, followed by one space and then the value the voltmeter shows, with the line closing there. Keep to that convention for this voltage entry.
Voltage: 28 V
